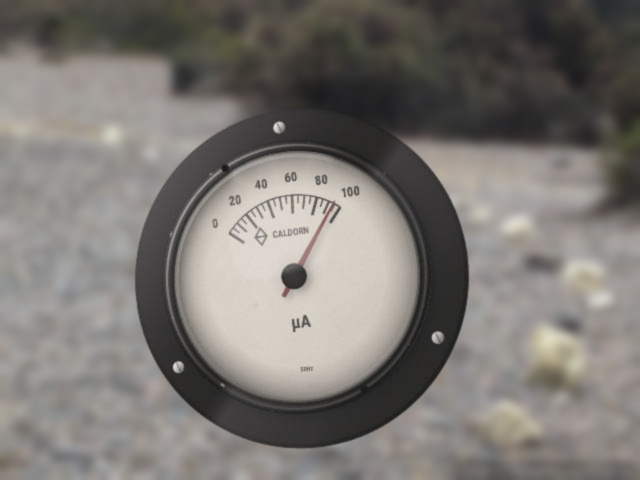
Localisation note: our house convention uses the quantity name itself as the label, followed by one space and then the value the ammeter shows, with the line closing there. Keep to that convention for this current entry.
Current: 95 µA
